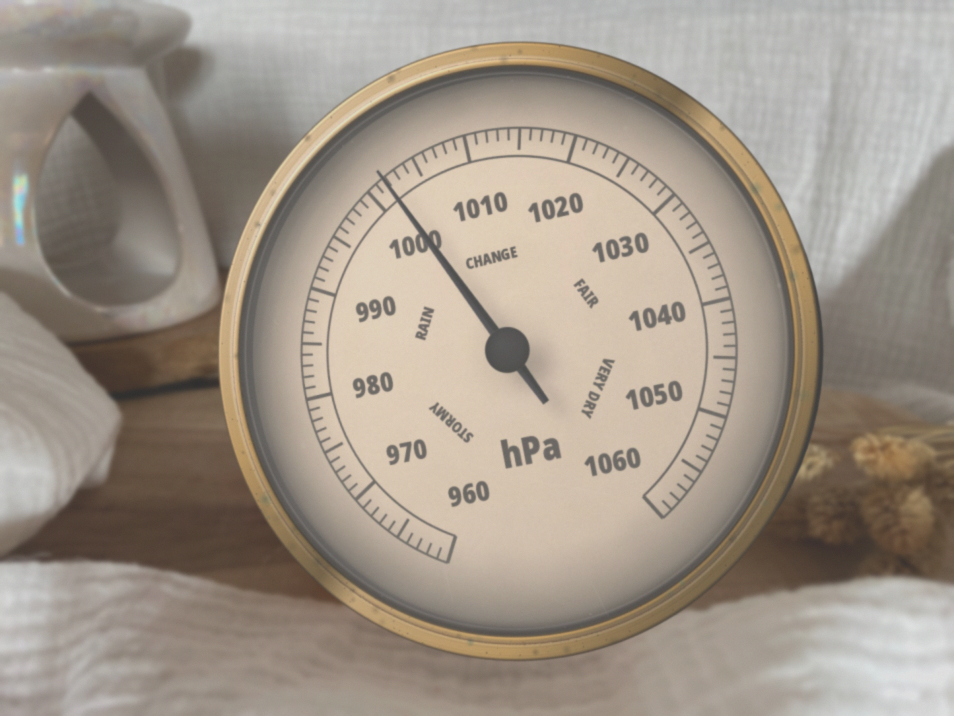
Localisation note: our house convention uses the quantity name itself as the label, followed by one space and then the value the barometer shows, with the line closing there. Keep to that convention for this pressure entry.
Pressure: 1002 hPa
